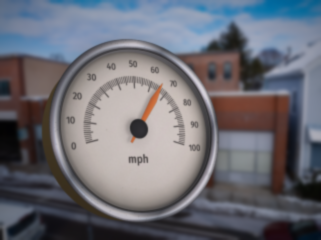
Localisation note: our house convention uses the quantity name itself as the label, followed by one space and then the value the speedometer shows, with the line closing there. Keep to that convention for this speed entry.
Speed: 65 mph
